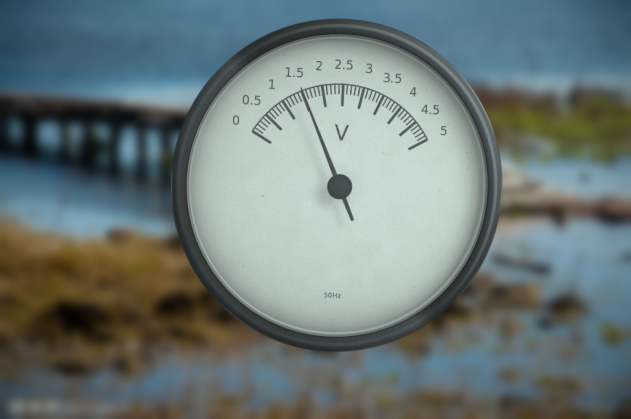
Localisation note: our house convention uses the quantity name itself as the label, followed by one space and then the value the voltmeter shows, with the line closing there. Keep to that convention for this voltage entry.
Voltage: 1.5 V
